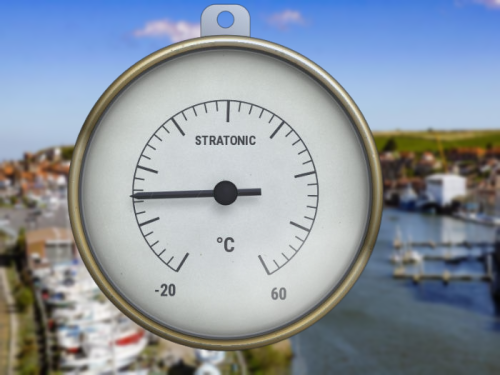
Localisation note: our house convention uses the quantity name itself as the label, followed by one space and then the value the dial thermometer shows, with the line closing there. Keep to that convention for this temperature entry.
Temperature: -5 °C
